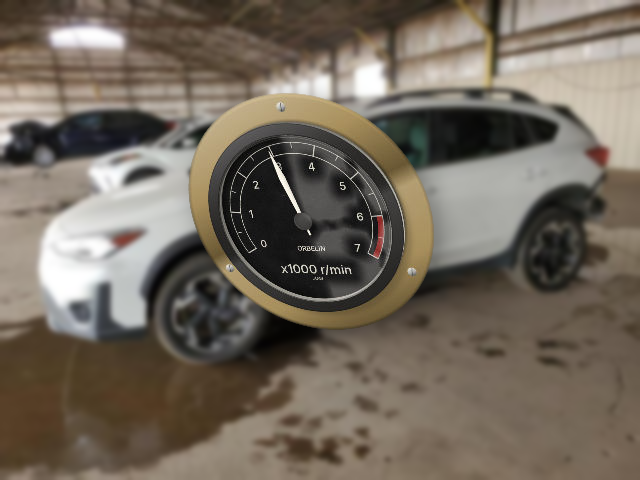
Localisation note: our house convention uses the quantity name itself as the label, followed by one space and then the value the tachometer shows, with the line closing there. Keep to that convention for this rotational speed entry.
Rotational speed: 3000 rpm
